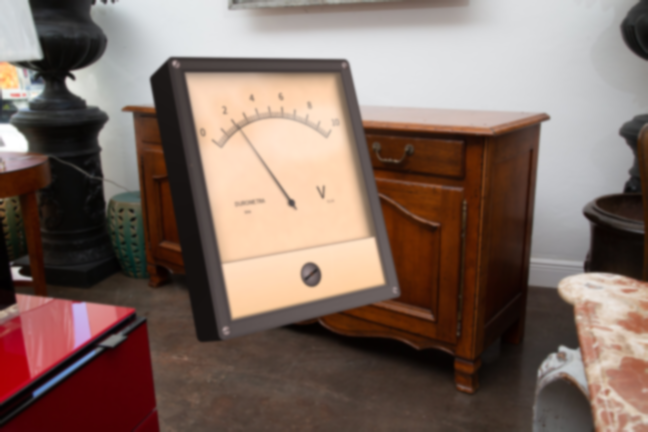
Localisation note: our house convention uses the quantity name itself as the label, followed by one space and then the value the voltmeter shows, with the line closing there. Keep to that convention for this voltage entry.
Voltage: 2 V
